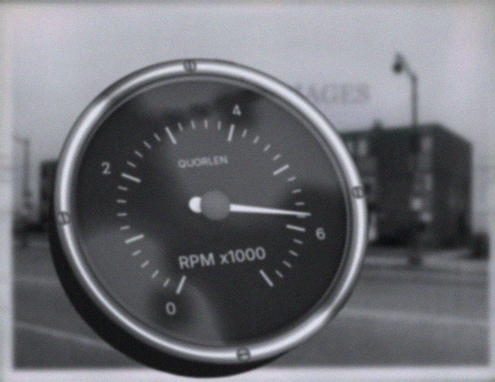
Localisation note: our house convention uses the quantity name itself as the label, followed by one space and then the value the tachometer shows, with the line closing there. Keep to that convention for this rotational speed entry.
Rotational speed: 5800 rpm
